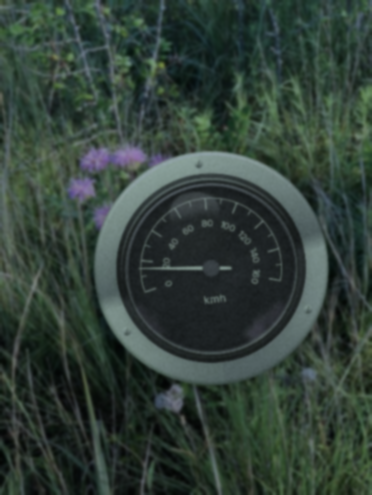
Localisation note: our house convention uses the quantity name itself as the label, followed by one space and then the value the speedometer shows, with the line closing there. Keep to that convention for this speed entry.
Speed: 15 km/h
